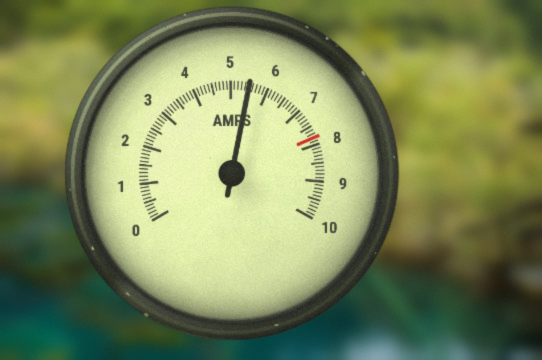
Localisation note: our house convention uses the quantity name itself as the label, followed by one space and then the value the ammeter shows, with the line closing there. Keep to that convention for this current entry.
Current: 5.5 A
